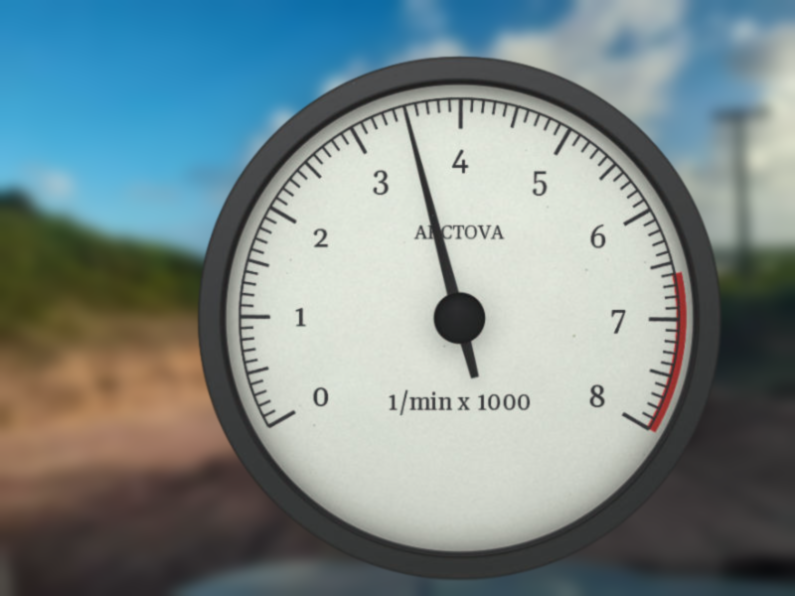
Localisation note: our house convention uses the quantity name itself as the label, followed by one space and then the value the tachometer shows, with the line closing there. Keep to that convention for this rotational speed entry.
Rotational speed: 3500 rpm
